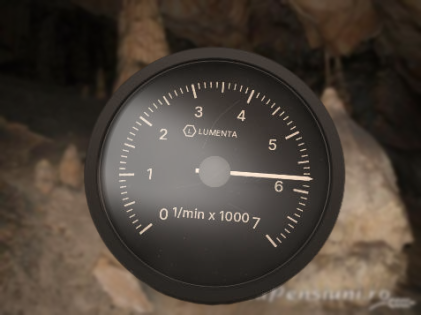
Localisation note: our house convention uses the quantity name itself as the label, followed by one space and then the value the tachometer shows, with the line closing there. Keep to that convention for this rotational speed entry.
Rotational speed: 5800 rpm
